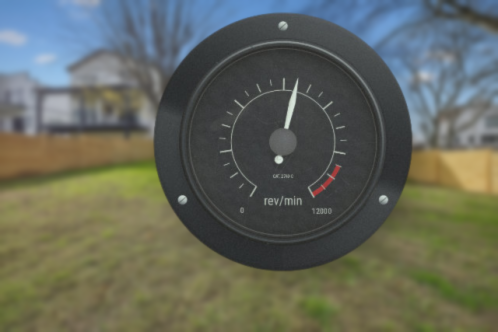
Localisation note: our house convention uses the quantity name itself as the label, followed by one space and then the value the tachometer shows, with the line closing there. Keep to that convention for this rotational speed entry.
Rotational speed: 6500 rpm
